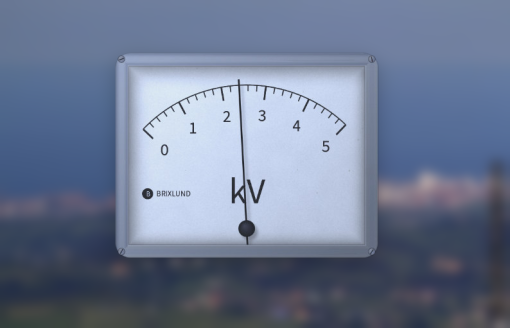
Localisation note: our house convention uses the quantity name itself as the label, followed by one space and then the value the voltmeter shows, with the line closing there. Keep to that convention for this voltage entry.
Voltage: 2.4 kV
